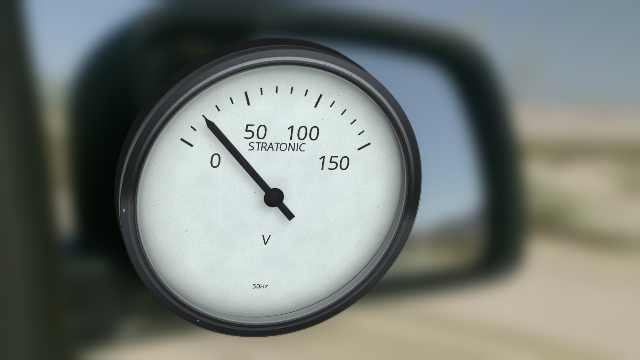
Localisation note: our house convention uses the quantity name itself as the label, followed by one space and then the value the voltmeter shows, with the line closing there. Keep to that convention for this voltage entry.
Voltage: 20 V
